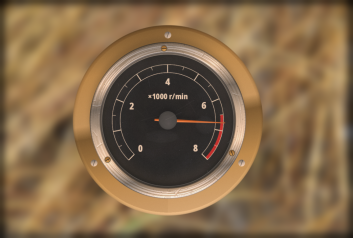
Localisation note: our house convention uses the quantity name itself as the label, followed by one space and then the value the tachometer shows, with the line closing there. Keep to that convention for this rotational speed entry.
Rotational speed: 6750 rpm
